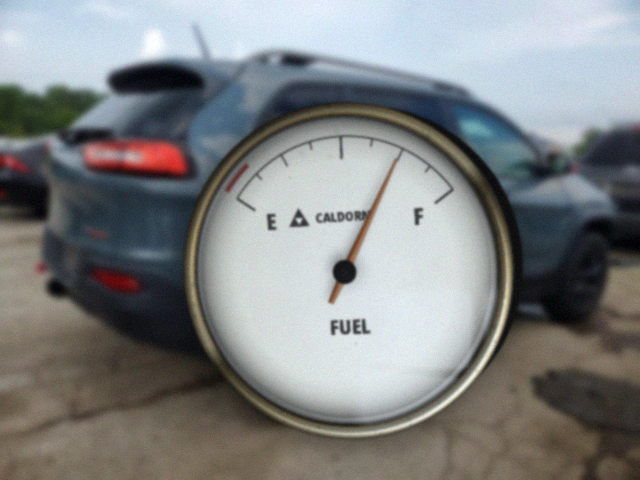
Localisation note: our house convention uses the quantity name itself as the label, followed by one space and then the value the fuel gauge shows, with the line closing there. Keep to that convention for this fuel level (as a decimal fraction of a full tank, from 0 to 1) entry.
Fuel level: 0.75
